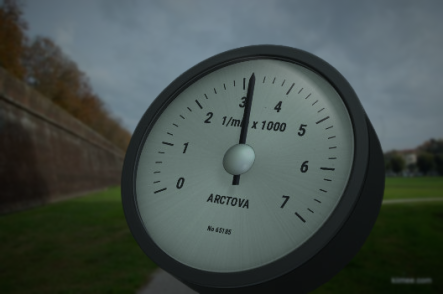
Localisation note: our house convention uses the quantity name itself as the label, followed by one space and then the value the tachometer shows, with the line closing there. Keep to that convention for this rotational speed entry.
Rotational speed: 3200 rpm
